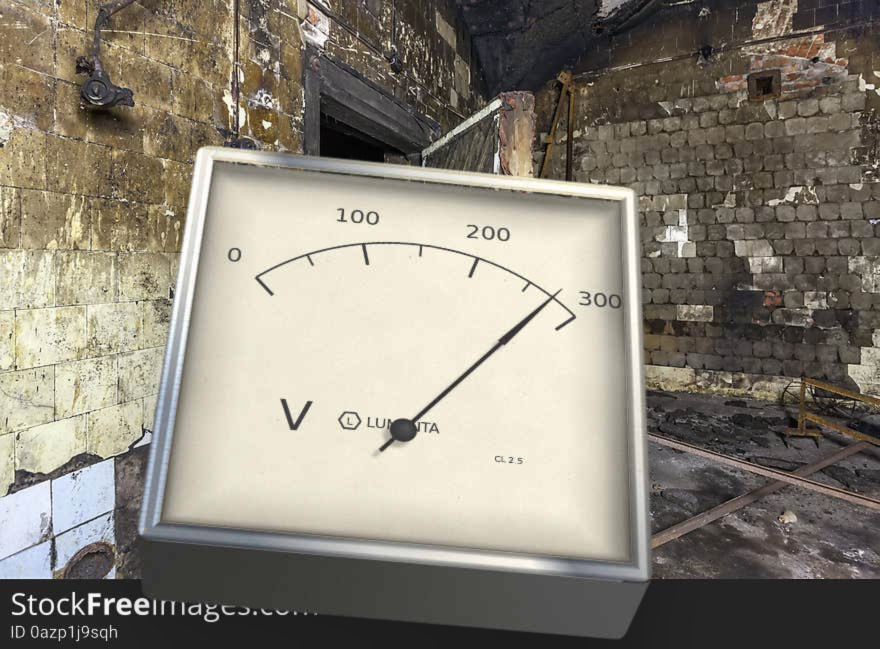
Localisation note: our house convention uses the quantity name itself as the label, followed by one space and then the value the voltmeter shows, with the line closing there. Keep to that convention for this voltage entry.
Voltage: 275 V
